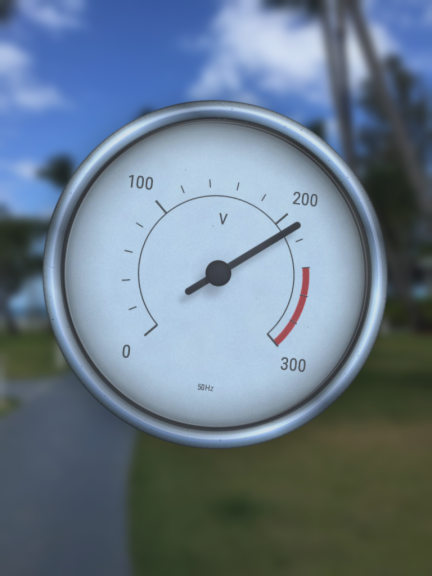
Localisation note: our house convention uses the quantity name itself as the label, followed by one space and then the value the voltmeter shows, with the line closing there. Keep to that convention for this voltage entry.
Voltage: 210 V
